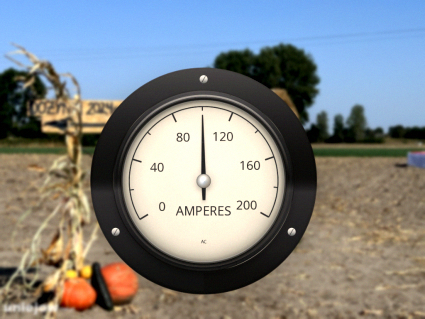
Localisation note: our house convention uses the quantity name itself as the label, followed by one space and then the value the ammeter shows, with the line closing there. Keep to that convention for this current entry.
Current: 100 A
